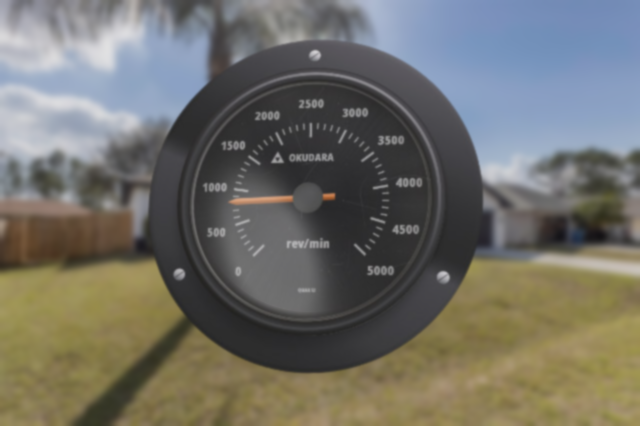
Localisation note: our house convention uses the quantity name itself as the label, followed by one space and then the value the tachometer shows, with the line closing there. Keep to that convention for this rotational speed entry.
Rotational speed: 800 rpm
